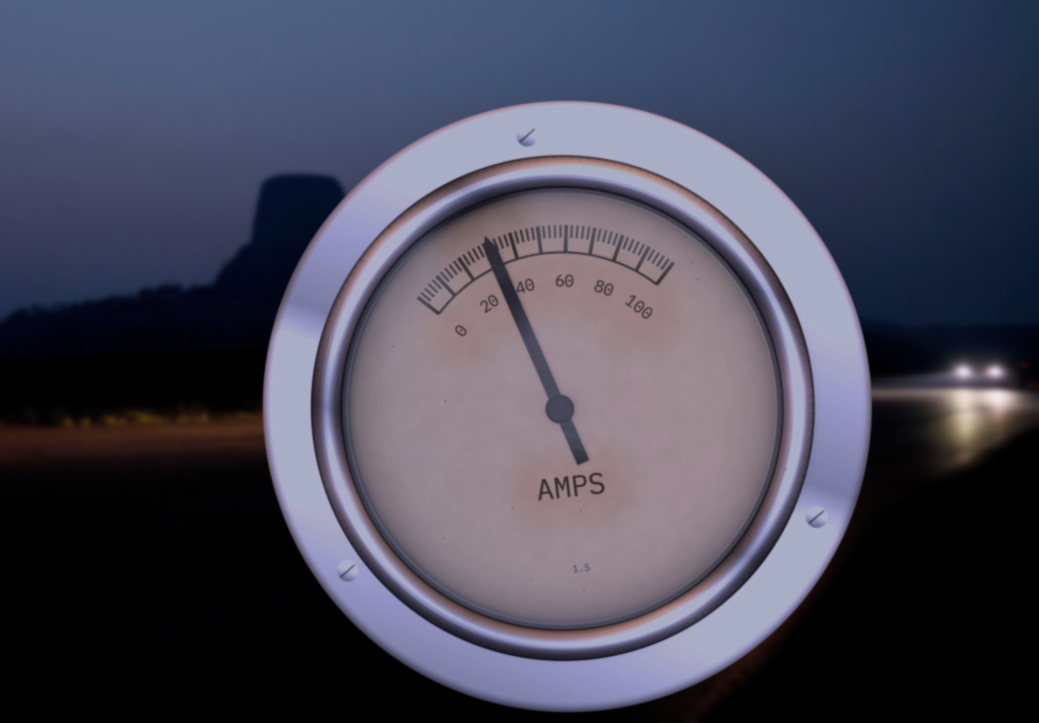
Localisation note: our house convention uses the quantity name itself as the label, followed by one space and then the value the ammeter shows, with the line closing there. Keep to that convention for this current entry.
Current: 32 A
